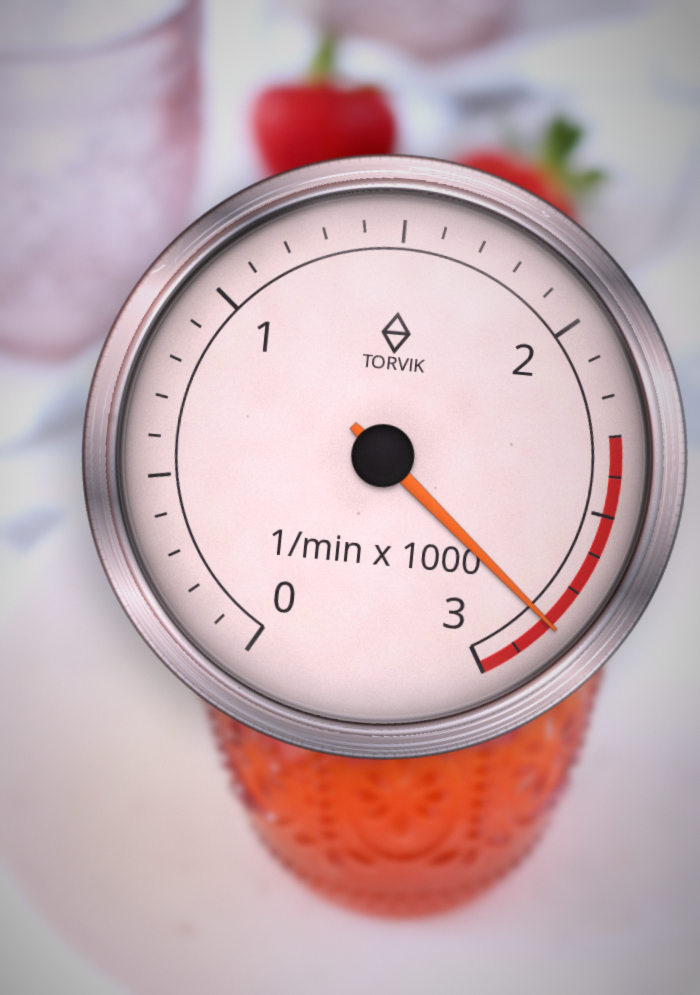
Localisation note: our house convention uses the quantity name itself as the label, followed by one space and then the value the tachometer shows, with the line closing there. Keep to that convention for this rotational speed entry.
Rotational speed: 2800 rpm
